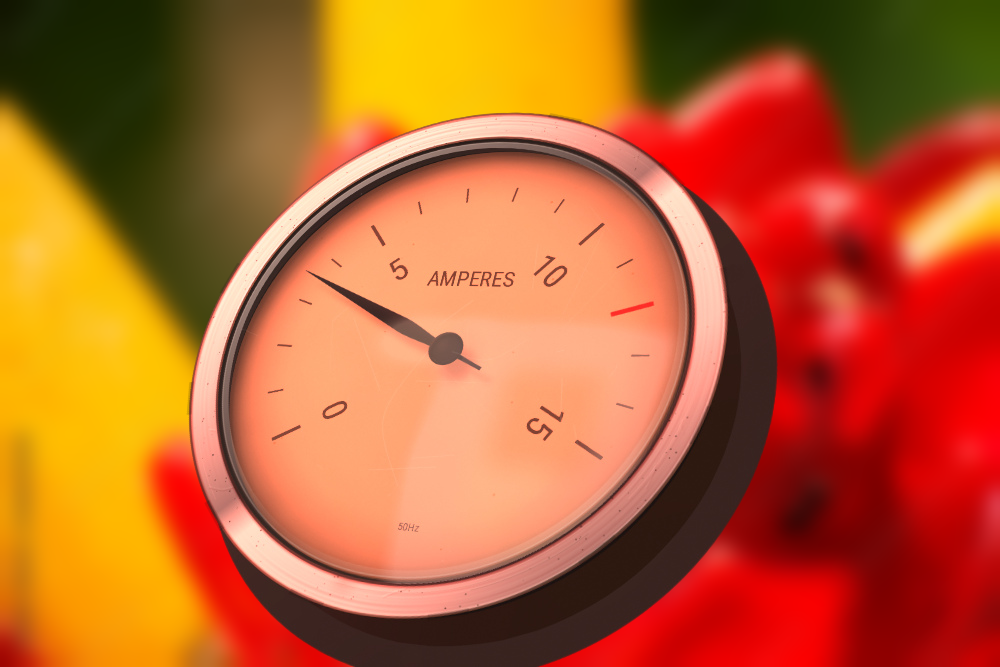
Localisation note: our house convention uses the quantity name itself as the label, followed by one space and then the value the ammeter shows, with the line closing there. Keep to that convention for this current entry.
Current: 3.5 A
